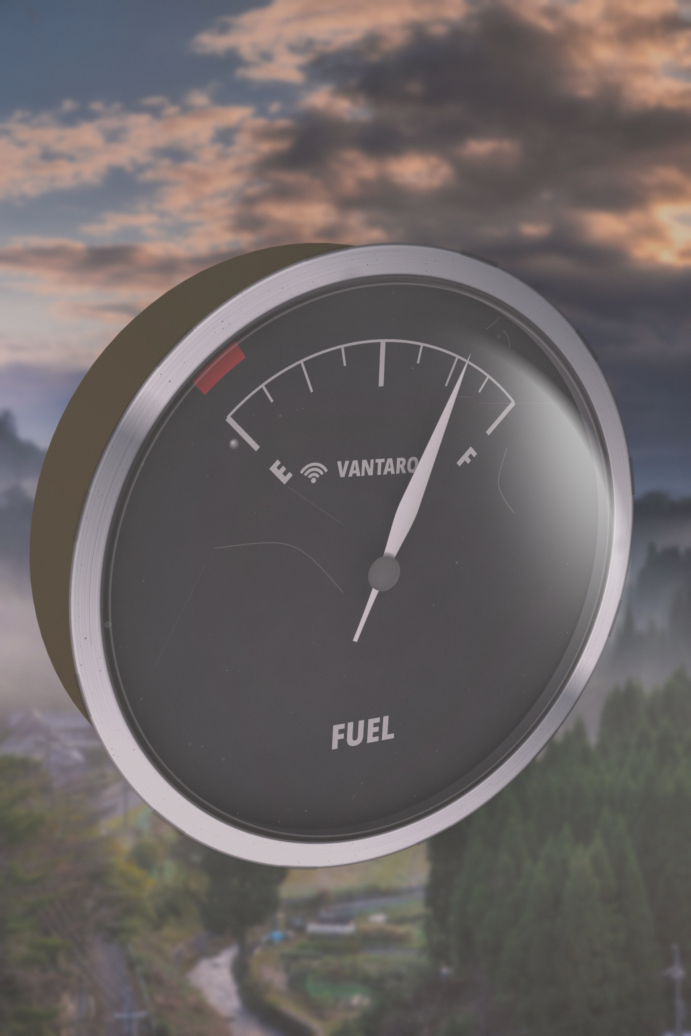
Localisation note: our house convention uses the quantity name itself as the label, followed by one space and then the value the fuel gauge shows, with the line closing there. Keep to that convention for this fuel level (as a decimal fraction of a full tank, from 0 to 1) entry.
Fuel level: 0.75
